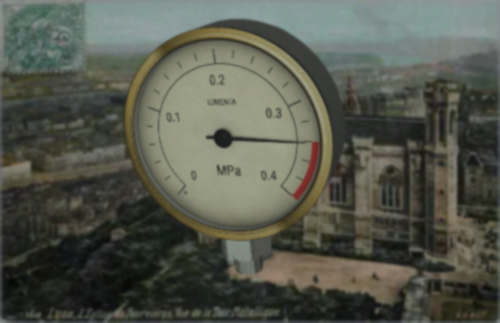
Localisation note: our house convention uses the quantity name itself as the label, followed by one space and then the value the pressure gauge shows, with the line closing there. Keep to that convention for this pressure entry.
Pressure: 0.34 MPa
